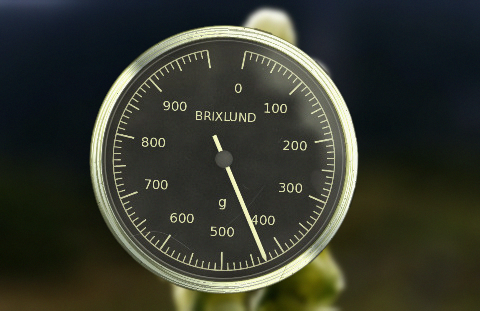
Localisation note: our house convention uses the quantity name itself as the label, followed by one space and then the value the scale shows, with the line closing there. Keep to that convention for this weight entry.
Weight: 430 g
